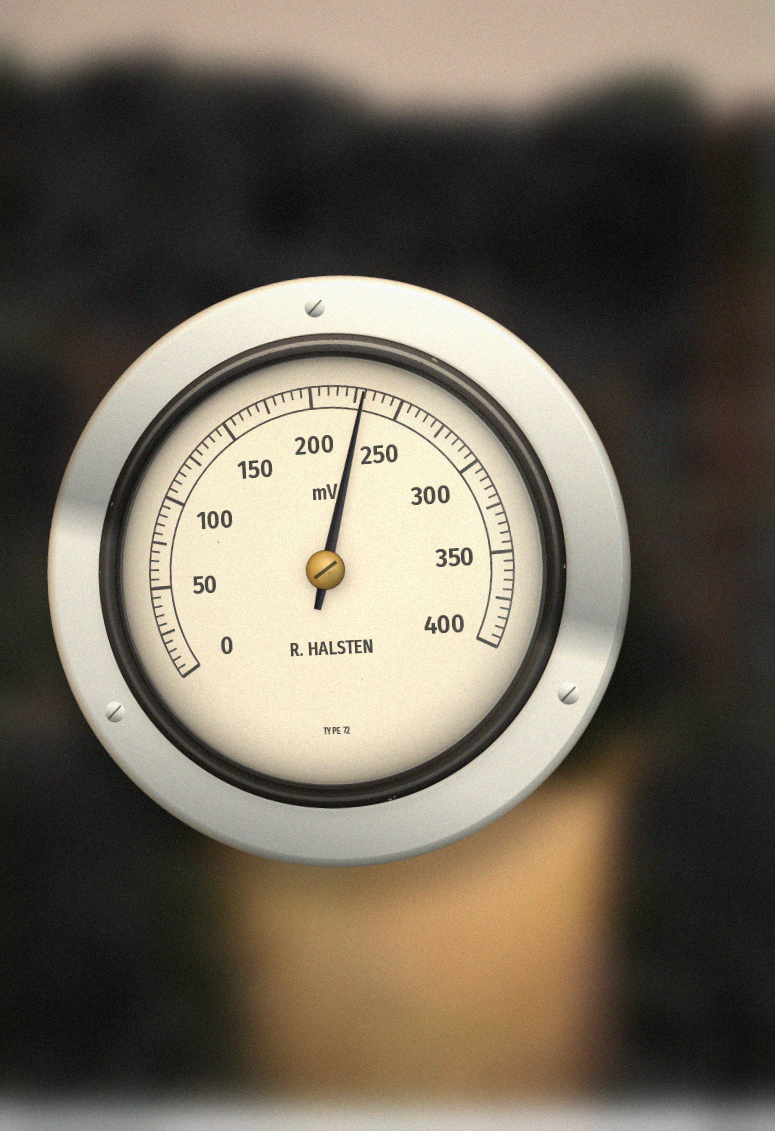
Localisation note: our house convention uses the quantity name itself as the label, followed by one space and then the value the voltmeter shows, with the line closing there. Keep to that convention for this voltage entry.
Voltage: 230 mV
